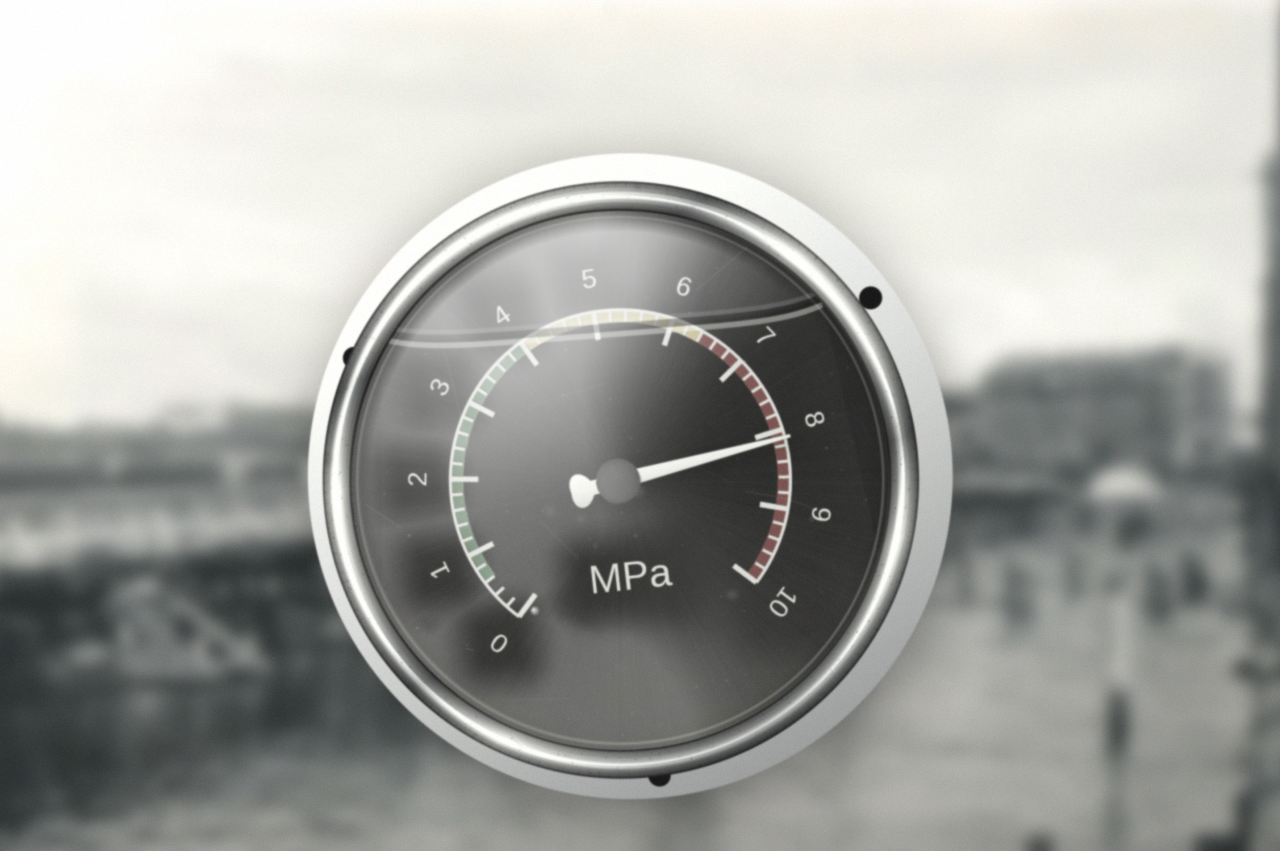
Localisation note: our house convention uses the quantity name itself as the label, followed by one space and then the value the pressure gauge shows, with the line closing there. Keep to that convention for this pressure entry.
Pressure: 8.1 MPa
